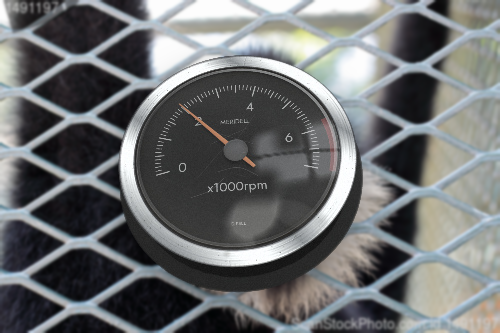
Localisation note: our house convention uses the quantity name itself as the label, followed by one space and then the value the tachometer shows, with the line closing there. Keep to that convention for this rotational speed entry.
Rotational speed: 2000 rpm
